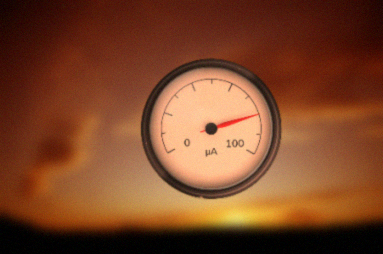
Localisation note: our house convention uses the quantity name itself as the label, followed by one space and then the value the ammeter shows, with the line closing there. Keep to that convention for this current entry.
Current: 80 µA
